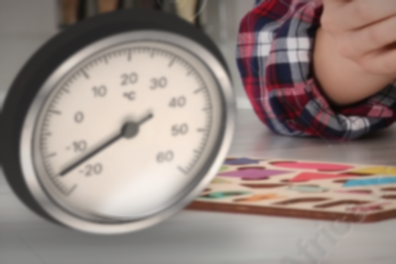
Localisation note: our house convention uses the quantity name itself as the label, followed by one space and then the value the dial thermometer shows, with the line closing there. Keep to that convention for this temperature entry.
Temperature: -15 °C
